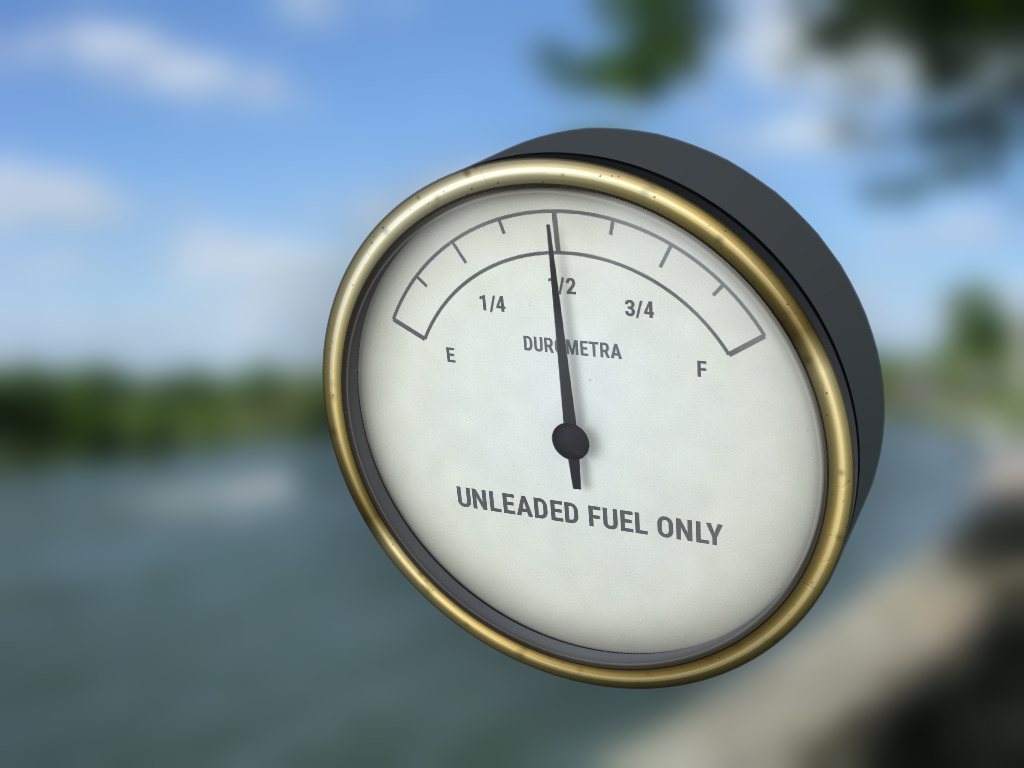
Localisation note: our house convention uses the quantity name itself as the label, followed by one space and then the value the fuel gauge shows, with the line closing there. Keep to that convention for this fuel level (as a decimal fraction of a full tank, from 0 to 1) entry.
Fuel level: 0.5
